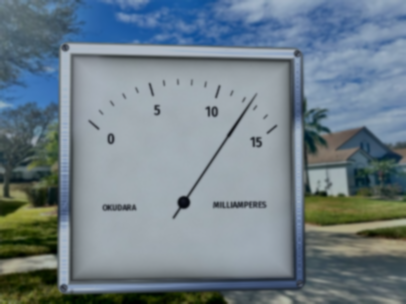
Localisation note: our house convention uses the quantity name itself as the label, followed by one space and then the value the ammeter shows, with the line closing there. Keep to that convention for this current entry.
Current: 12.5 mA
